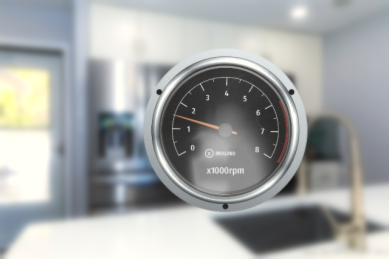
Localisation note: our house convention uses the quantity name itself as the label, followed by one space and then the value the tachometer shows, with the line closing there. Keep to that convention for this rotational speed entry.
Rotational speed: 1500 rpm
